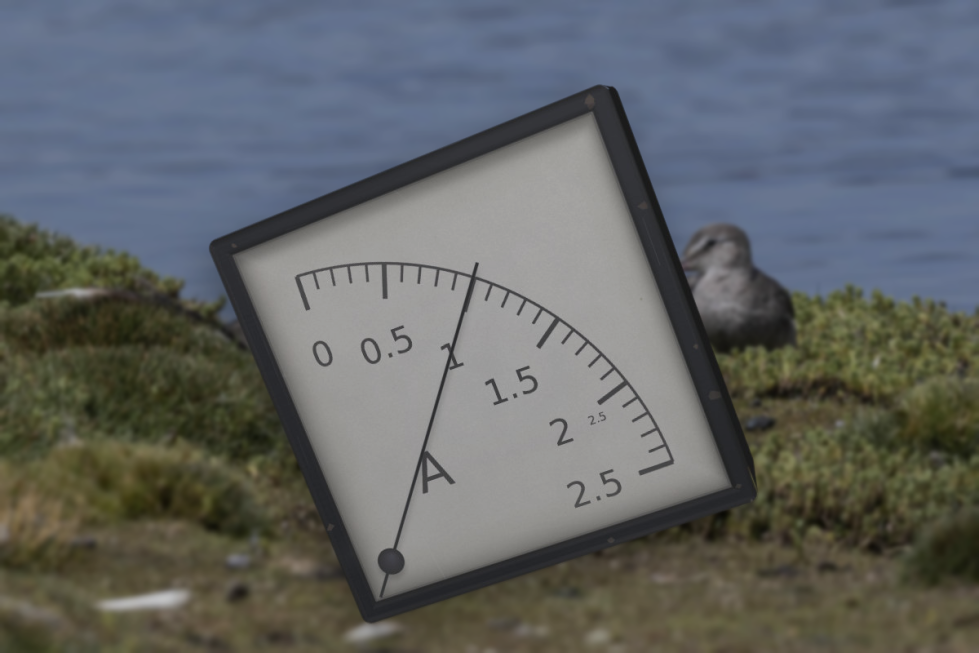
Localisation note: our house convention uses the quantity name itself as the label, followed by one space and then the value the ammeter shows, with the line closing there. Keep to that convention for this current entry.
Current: 1 A
